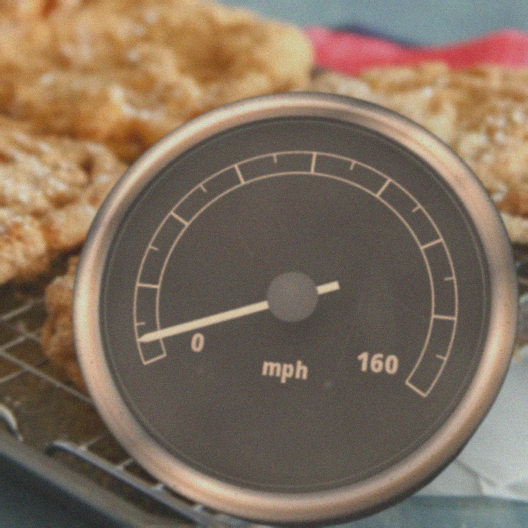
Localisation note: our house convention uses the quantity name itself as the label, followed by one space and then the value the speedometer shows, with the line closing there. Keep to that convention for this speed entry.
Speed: 5 mph
